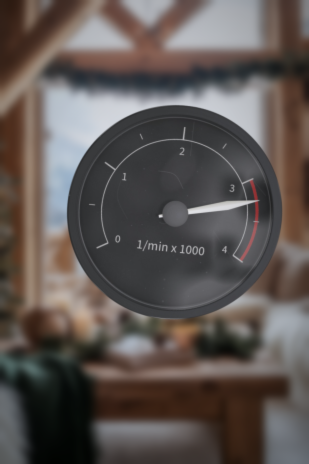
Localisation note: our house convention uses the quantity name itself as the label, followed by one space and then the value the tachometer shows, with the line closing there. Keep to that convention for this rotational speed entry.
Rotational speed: 3250 rpm
